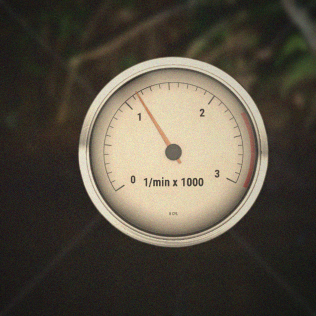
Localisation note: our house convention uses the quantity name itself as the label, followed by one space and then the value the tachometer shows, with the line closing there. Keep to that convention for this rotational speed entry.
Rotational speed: 1150 rpm
